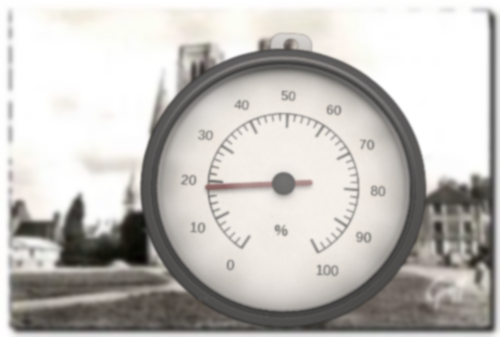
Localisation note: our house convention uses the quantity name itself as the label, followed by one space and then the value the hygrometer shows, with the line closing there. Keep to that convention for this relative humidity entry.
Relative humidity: 18 %
